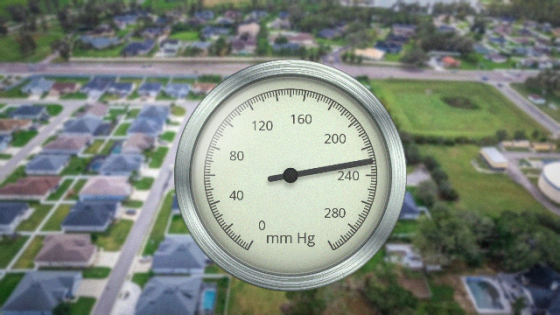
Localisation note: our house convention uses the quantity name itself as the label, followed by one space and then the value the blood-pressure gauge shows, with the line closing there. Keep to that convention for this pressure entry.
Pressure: 230 mmHg
